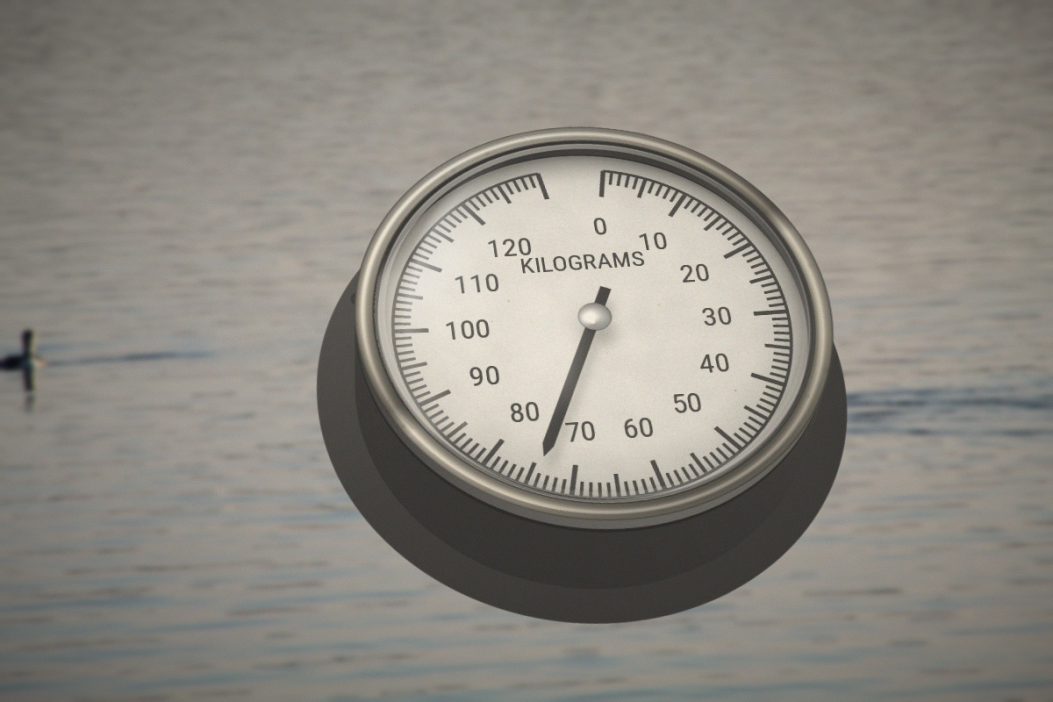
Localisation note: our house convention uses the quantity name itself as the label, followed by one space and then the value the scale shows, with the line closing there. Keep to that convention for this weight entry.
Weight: 74 kg
